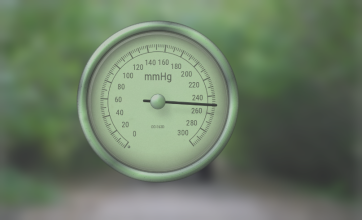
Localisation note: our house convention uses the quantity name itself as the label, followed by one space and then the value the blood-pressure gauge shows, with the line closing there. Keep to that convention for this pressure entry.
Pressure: 250 mmHg
